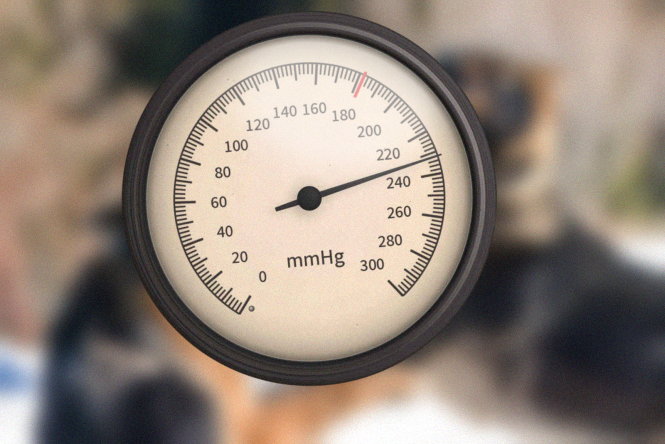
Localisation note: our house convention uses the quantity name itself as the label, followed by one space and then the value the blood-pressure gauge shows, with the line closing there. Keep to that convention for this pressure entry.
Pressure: 232 mmHg
